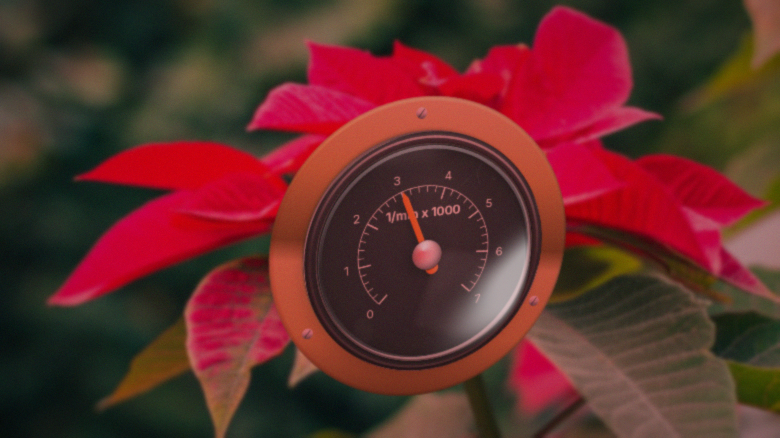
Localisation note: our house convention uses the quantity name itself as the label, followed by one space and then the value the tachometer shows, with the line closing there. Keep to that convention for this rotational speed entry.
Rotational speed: 3000 rpm
